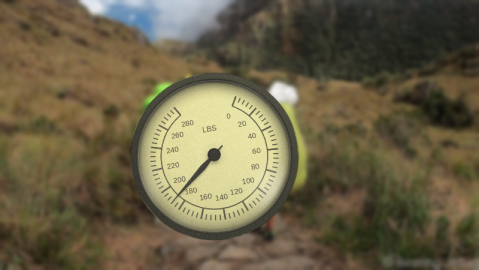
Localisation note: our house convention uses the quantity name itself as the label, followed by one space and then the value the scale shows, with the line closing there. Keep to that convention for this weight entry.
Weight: 188 lb
